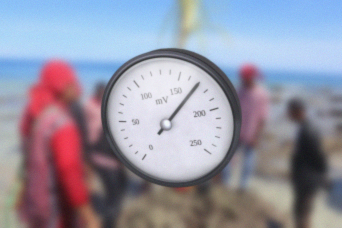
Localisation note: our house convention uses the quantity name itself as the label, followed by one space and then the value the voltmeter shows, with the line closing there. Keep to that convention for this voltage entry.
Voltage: 170 mV
